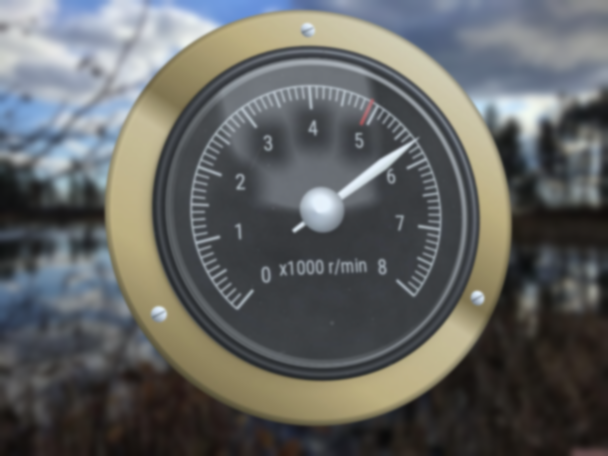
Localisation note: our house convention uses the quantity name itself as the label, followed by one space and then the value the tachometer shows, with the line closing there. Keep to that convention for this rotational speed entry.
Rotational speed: 5700 rpm
